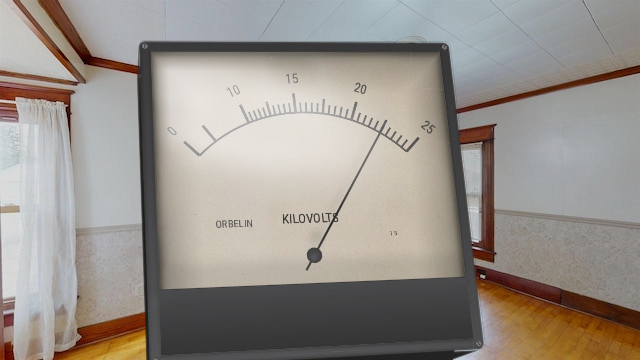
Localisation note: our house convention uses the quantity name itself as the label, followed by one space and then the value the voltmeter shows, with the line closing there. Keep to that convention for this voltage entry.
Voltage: 22.5 kV
